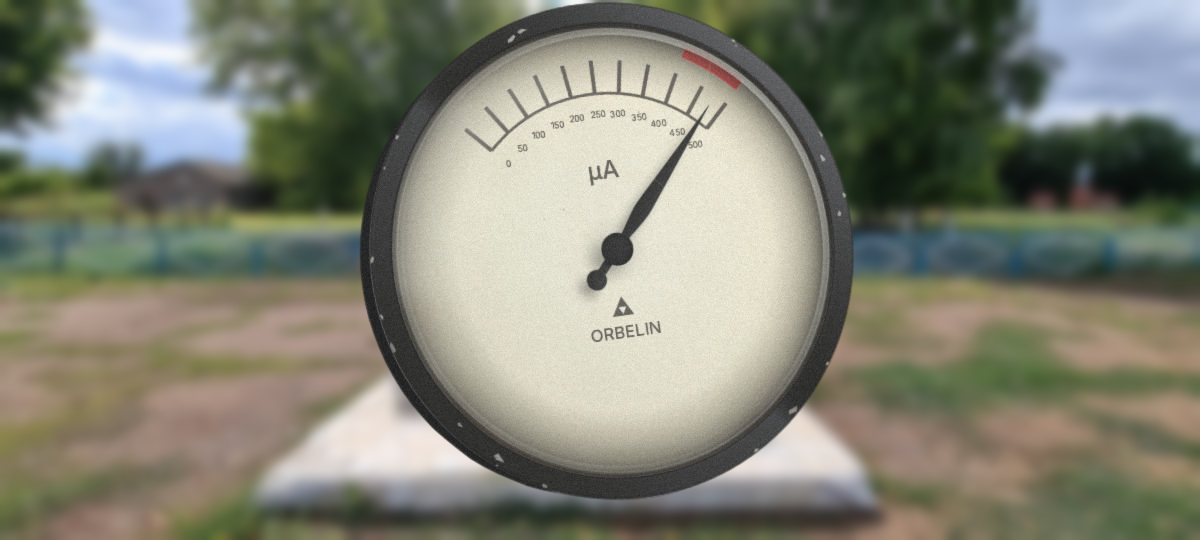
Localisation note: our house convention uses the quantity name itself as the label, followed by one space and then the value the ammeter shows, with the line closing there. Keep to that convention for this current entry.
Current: 475 µA
